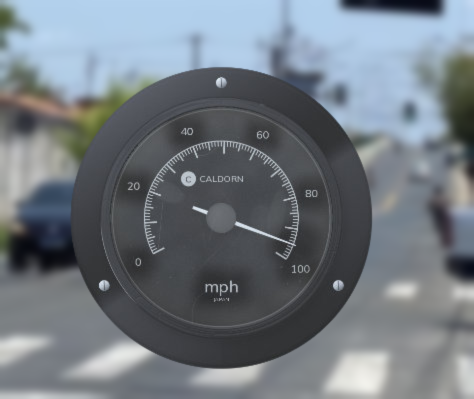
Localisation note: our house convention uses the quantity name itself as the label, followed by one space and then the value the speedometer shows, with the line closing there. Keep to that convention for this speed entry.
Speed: 95 mph
